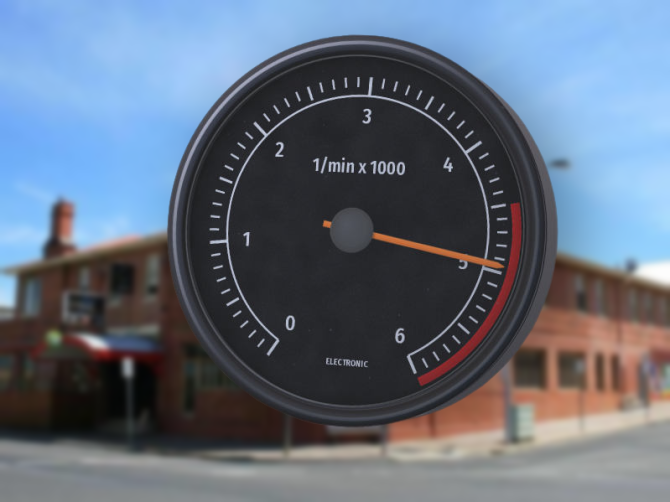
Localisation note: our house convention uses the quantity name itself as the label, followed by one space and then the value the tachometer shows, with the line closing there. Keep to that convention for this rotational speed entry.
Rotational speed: 4950 rpm
